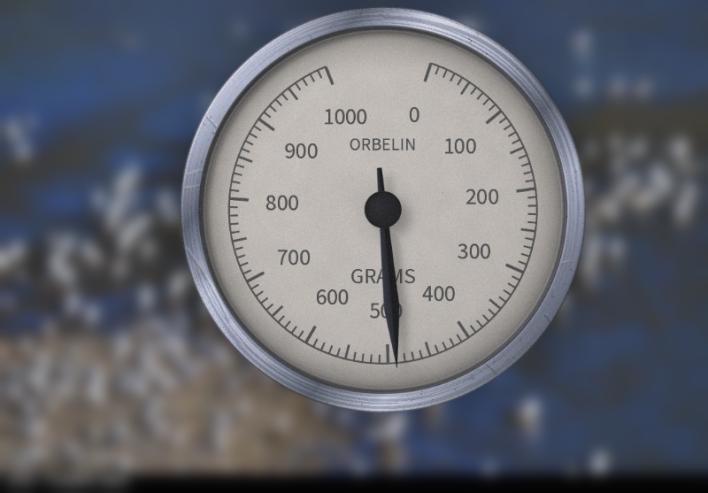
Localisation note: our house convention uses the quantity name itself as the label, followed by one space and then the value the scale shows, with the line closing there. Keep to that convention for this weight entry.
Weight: 490 g
